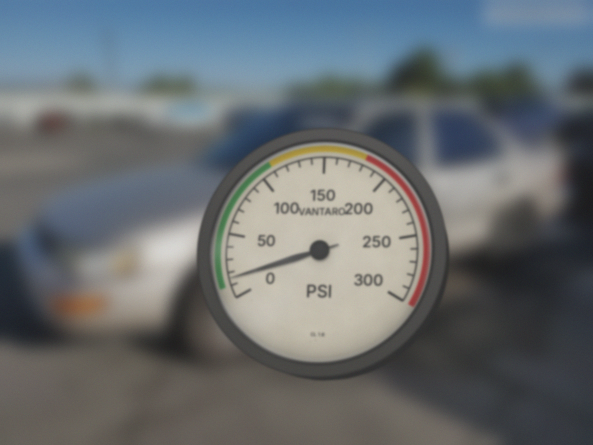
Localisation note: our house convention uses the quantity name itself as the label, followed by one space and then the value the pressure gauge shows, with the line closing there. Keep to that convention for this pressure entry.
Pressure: 15 psi
